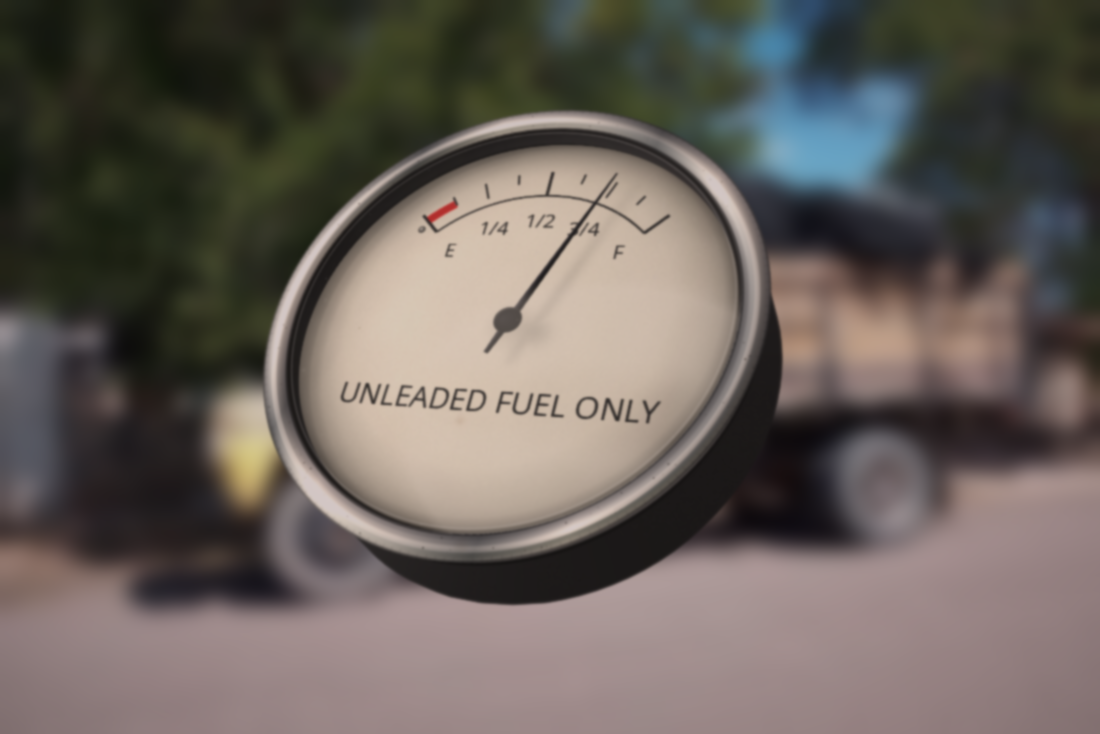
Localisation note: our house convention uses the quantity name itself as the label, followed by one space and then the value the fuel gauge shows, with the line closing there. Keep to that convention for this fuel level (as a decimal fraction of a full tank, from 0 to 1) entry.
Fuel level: 0.75
